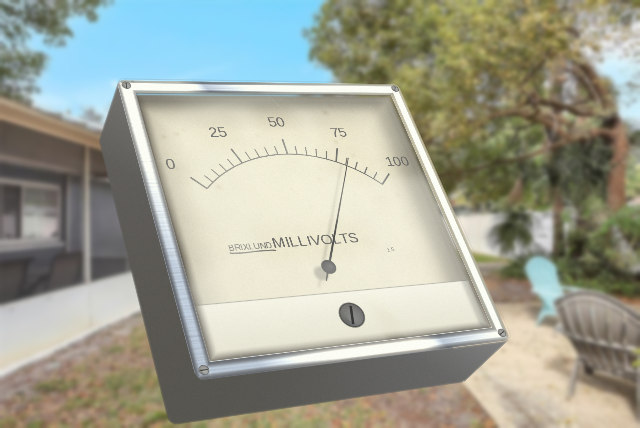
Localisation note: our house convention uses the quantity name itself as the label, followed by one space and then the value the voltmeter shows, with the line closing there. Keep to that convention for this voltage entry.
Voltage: 80 mV
